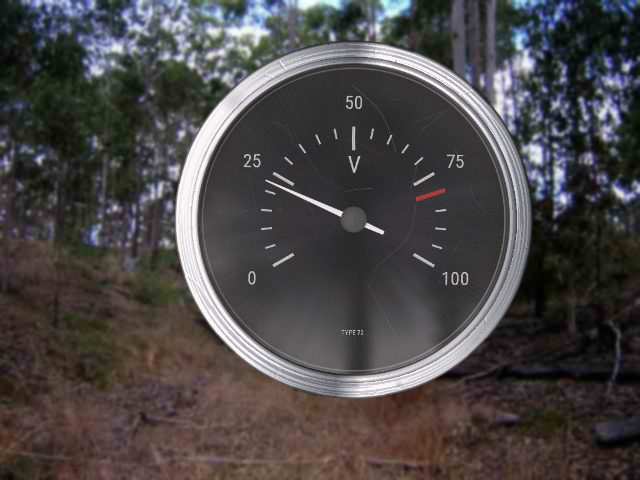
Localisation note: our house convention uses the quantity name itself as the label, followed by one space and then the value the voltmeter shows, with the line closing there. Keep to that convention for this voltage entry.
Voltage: 22.5 V
